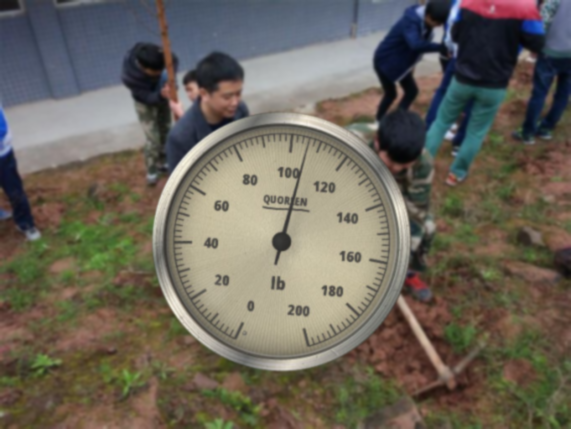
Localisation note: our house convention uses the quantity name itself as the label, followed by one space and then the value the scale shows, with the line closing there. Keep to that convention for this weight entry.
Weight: 106 lb
